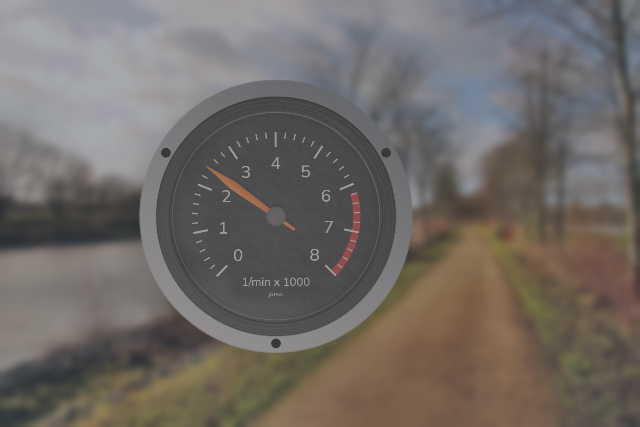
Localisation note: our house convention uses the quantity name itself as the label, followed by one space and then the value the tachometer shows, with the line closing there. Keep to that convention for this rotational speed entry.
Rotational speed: 2400 rpm
